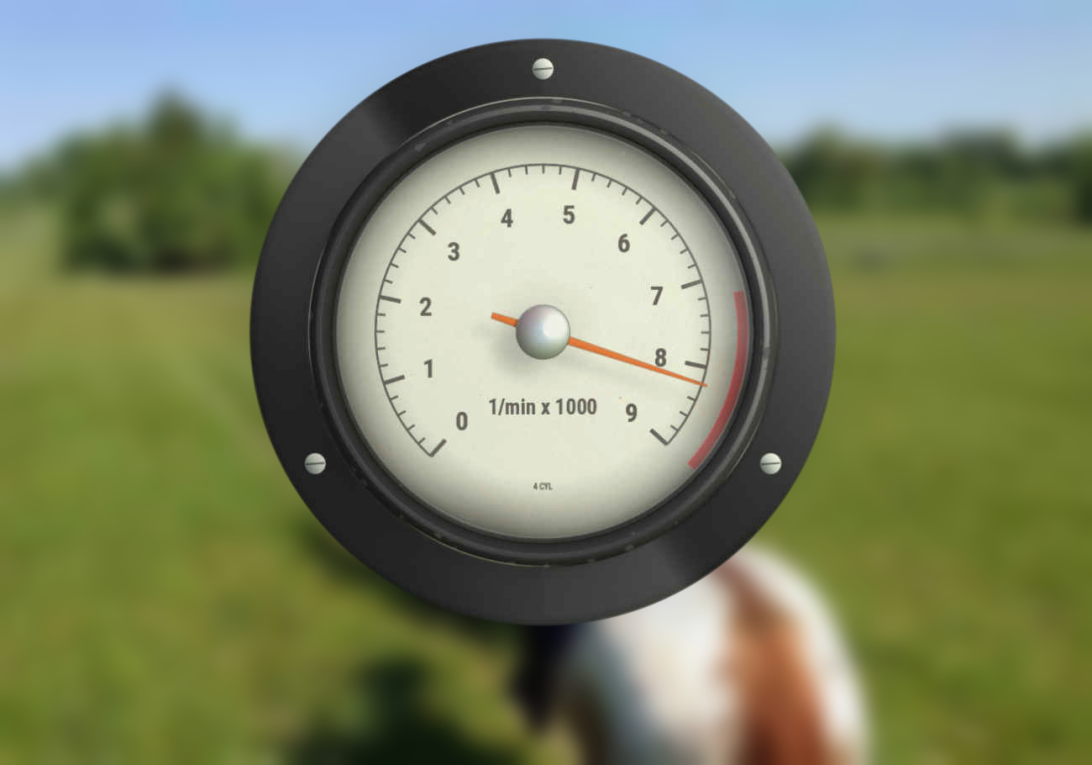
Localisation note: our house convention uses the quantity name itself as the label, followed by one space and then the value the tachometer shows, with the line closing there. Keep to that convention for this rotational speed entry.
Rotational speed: 8200 rpm
